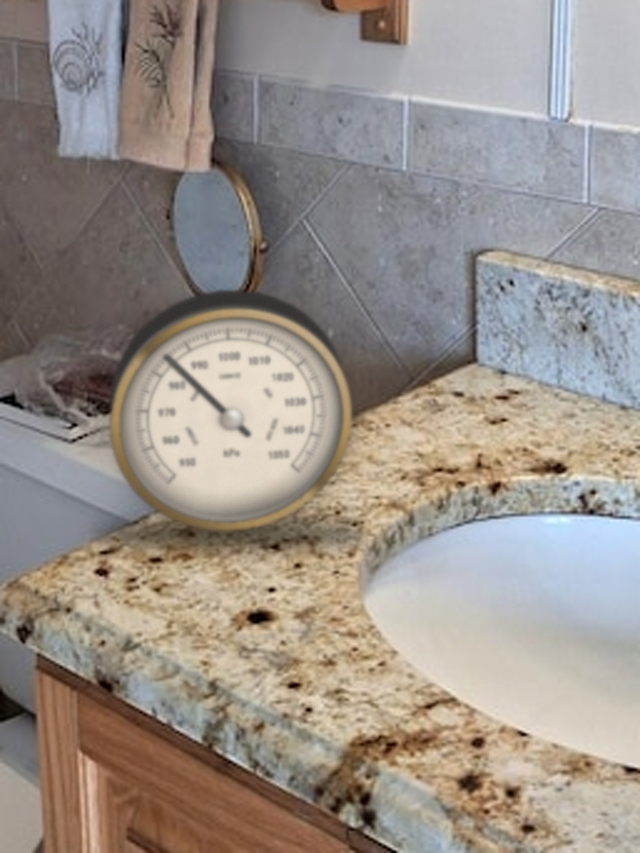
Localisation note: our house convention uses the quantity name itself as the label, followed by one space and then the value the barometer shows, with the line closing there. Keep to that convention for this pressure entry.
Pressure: 985 hPa
